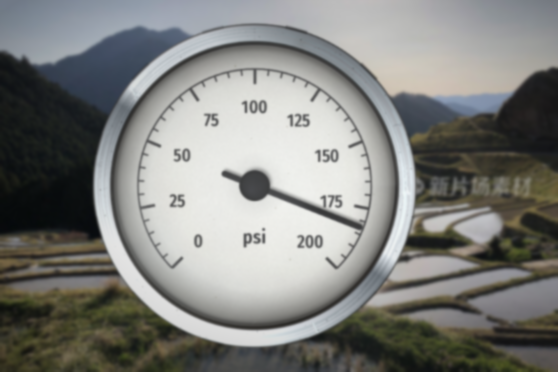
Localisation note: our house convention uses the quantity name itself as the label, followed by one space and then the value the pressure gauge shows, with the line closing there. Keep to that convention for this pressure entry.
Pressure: 182.5 psi
